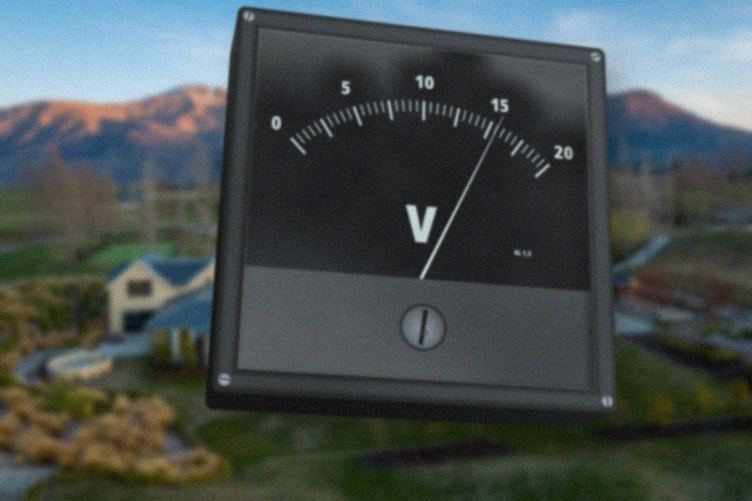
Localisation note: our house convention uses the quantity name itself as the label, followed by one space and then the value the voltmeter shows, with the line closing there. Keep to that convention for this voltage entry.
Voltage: 15.5 V
